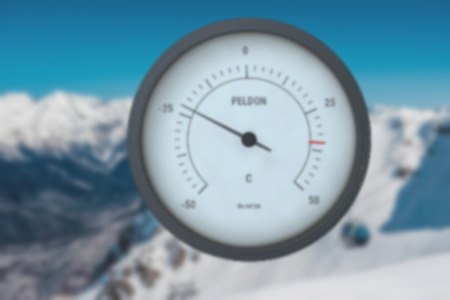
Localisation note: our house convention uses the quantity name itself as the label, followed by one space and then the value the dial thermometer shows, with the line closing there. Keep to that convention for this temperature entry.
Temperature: -22.5 °C
